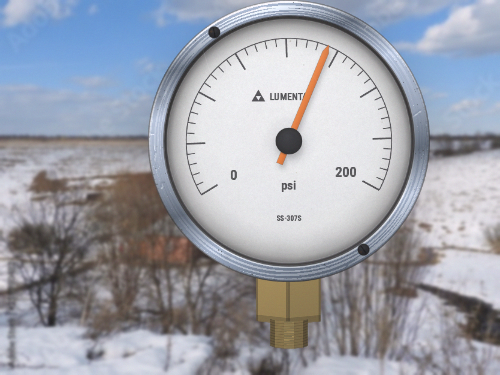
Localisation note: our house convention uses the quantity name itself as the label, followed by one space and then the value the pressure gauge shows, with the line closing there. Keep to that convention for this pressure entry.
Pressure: 120 psi
